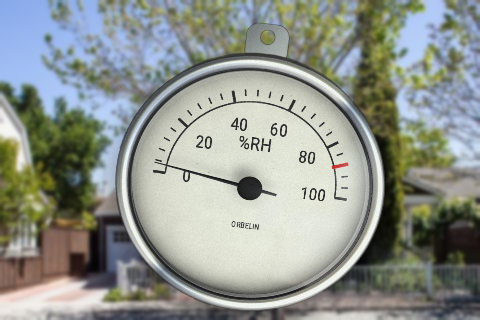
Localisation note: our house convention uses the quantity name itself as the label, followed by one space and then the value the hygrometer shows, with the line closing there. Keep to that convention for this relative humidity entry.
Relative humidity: 4 %
